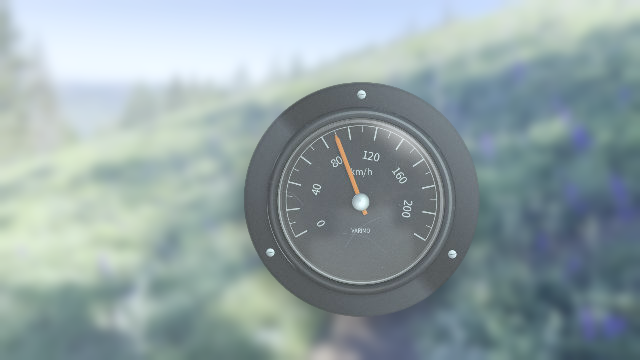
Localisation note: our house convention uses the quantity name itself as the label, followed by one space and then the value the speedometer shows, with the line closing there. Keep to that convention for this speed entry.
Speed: 90 km/h
